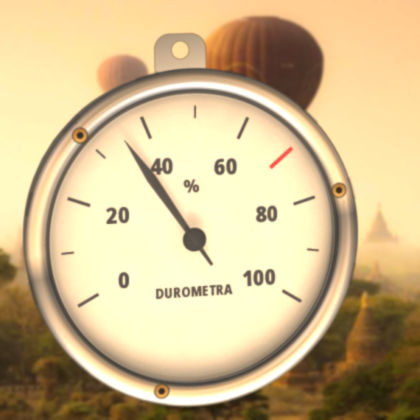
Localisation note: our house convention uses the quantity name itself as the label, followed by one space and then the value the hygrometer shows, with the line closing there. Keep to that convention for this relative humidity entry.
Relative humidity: 35 %
